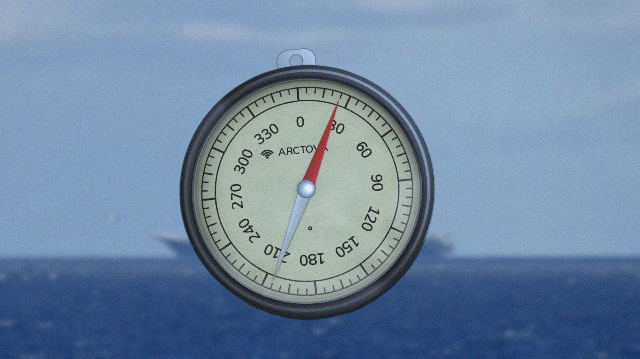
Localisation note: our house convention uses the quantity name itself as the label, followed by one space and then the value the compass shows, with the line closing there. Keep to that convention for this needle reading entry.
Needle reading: 25 °
